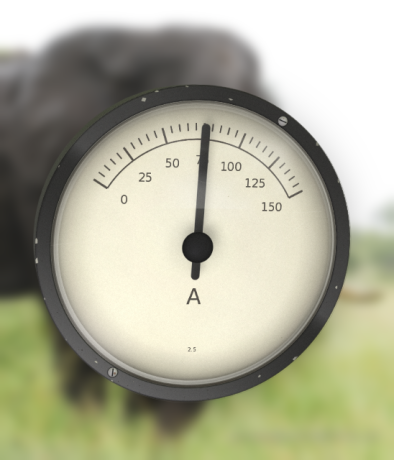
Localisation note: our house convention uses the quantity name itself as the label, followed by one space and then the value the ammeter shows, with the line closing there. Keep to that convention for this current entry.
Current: 75 A
